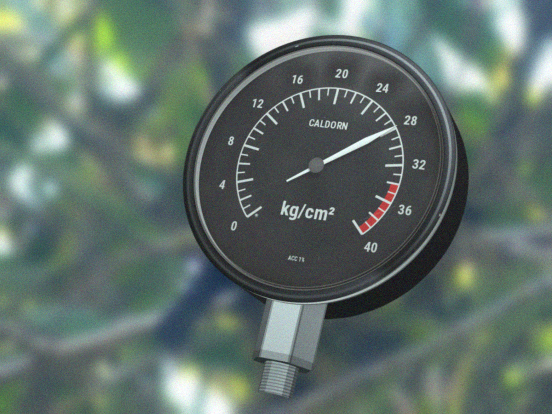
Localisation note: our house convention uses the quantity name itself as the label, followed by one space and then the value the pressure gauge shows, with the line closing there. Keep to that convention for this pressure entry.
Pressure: 28 kg/cm²
